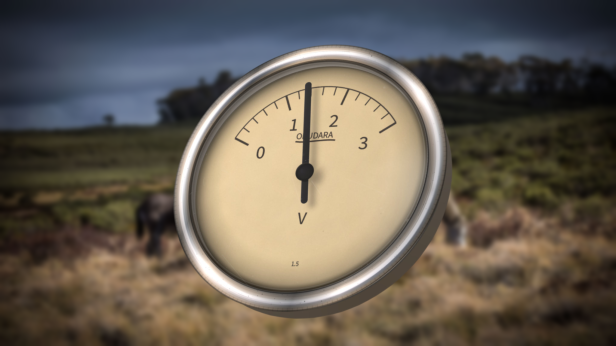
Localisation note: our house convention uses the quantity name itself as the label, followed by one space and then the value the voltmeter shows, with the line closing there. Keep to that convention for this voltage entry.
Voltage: 1.4 V
